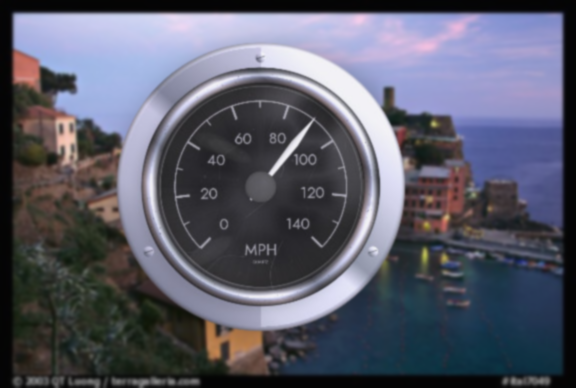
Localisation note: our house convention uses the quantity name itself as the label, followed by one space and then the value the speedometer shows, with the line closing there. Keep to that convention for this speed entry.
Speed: 90 mph
